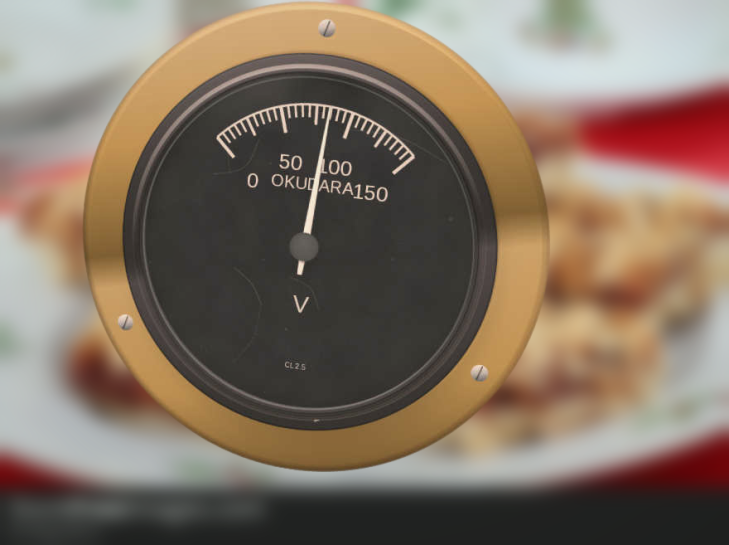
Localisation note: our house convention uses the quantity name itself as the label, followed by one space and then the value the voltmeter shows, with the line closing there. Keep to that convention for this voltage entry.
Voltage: 85 V
